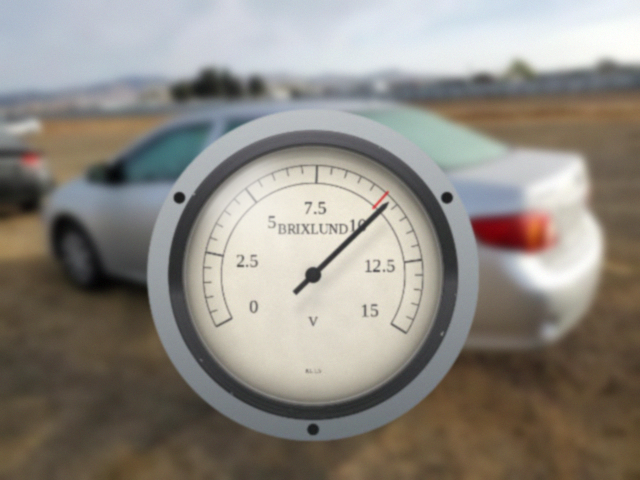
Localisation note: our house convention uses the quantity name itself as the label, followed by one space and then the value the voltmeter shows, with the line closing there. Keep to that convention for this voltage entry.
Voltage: 10.25 V
